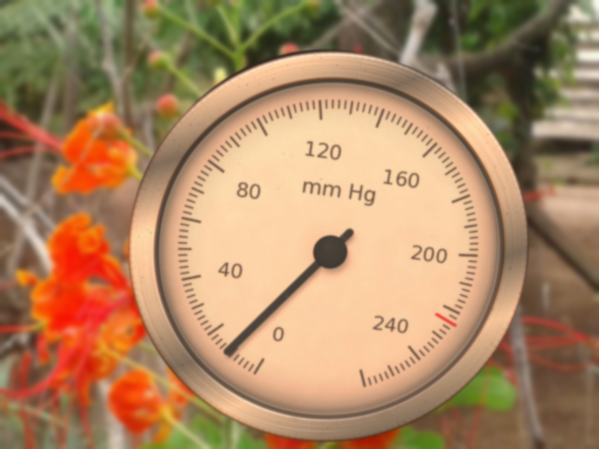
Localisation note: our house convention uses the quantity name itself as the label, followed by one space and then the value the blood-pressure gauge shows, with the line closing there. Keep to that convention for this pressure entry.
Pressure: 12 mmHg
